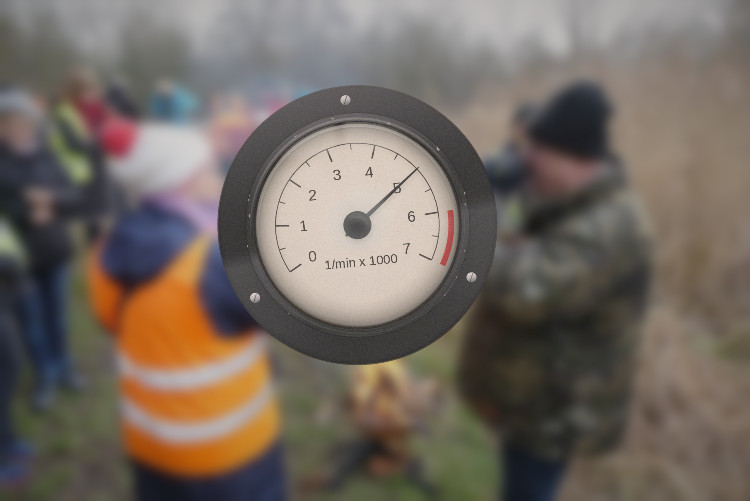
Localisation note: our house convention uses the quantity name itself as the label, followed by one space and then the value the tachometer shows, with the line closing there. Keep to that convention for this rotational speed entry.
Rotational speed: 5000 rpm
